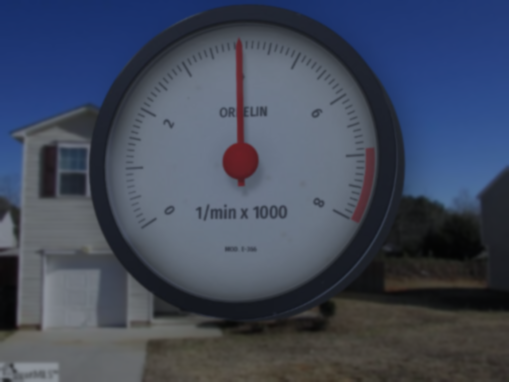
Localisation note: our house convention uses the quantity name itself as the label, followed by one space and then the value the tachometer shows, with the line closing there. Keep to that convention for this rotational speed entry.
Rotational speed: 4000 rpm
